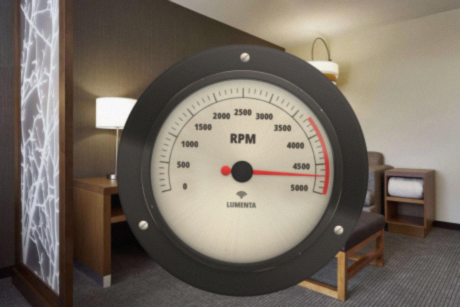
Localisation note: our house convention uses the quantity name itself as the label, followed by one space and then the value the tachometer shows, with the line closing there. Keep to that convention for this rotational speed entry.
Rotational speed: 4700 rpm
